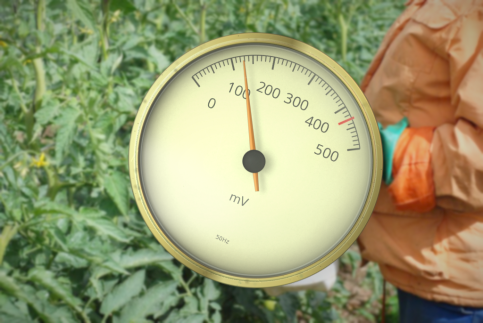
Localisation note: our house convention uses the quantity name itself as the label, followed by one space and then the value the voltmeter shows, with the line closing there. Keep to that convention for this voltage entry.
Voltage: 130 mV
